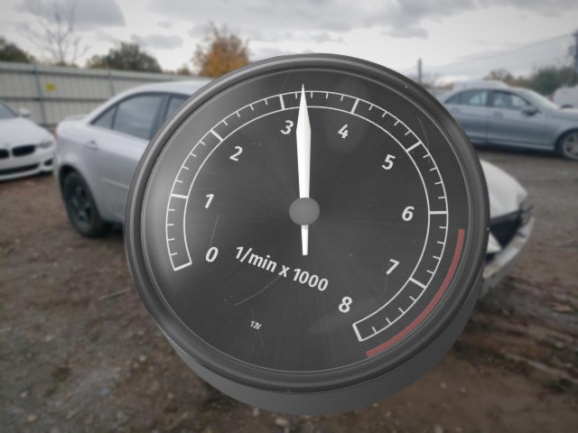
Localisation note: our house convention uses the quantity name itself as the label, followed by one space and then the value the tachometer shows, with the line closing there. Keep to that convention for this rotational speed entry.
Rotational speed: 3300 rpm
